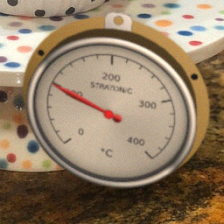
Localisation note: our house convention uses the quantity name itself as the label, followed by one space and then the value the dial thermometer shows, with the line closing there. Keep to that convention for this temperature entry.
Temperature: 100 °C
